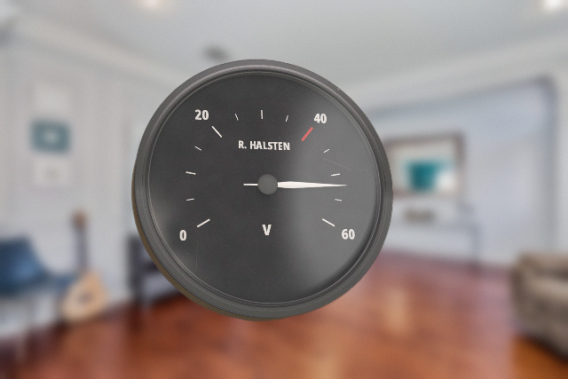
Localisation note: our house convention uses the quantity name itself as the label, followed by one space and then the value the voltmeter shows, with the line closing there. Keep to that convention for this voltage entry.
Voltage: 52.5 V
